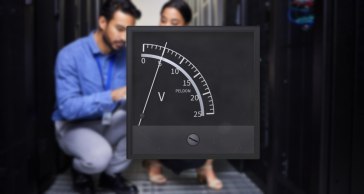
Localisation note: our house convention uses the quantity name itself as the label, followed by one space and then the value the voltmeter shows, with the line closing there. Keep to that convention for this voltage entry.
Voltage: 5 V
